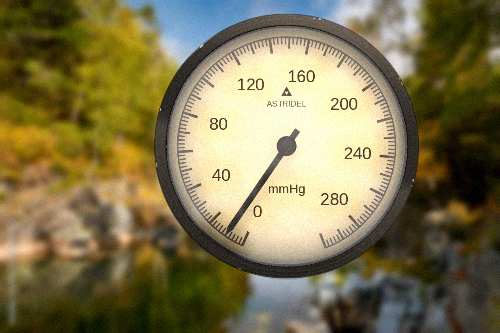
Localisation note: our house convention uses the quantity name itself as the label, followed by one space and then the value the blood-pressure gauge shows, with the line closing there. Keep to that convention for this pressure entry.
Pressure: 10 mmHg
